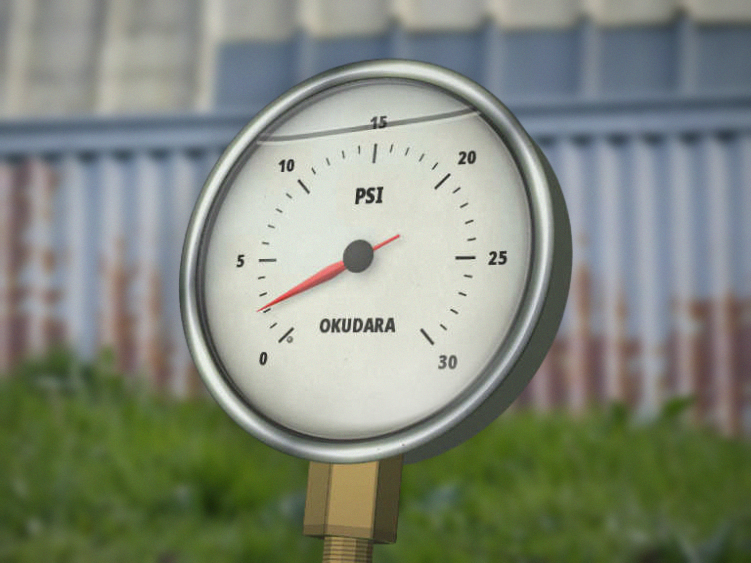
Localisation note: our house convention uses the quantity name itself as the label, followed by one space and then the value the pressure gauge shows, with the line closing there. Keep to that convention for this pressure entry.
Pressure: 2 psi
